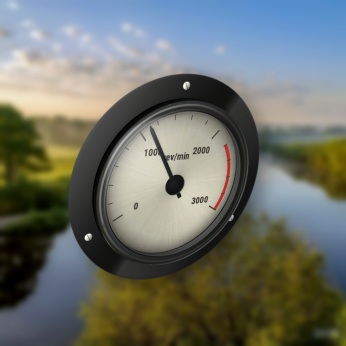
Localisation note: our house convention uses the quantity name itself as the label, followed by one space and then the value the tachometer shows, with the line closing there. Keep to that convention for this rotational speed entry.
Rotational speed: 1100 rpm
